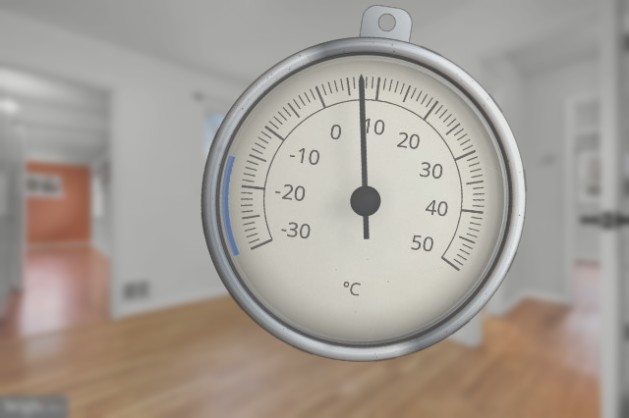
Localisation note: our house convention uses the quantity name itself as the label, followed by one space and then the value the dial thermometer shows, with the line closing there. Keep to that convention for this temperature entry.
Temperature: 7 °C
